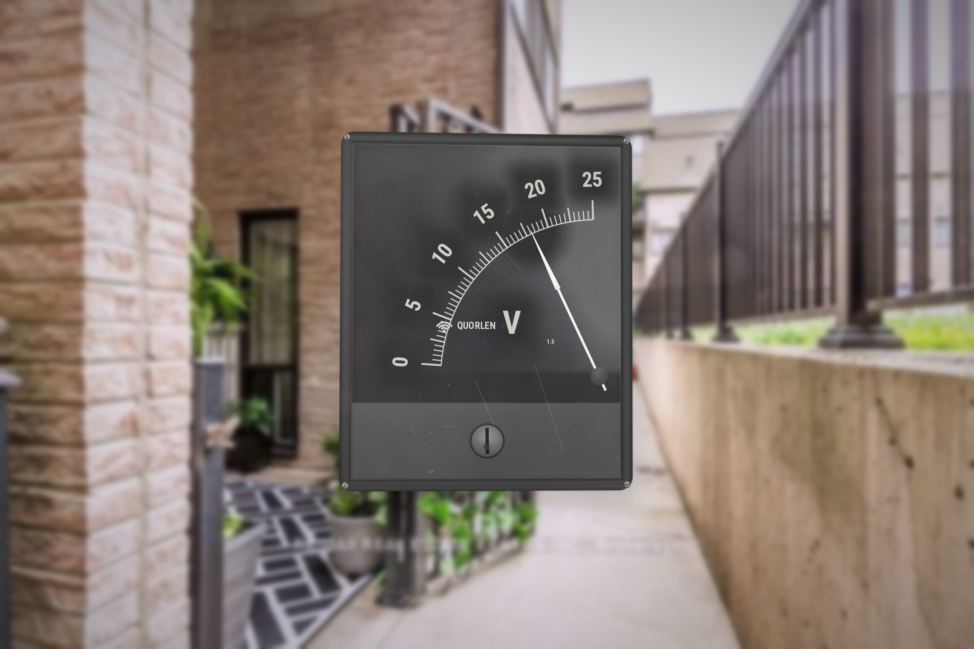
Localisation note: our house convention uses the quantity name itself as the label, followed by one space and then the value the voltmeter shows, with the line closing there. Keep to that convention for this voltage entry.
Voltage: 18 V
